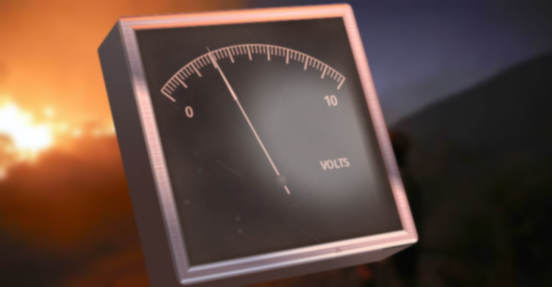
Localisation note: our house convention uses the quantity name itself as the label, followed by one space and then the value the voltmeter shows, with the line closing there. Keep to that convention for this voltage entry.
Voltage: 3 V
